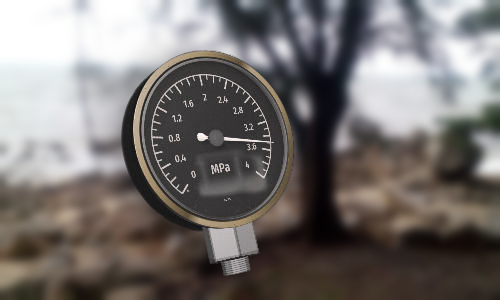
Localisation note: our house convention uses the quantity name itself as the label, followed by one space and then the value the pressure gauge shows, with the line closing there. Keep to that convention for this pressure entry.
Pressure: 3.5 MPa
